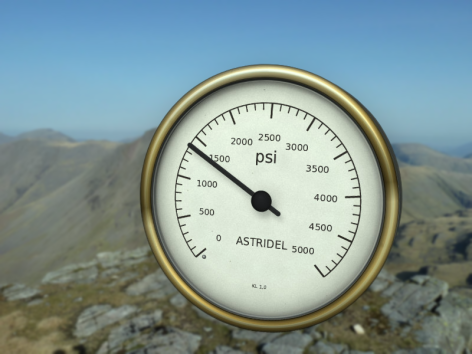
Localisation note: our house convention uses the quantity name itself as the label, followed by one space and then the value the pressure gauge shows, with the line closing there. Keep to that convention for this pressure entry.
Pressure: 1400 psi
